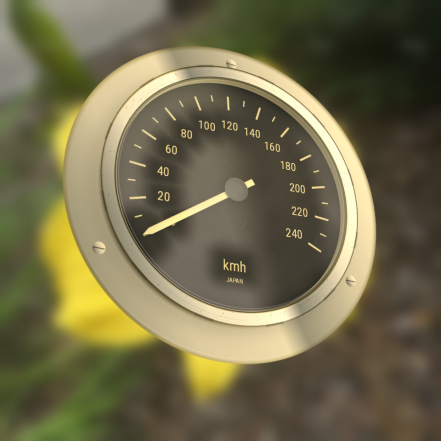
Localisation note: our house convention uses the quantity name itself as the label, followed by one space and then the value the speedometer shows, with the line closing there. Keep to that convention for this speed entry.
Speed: 0 km/h
